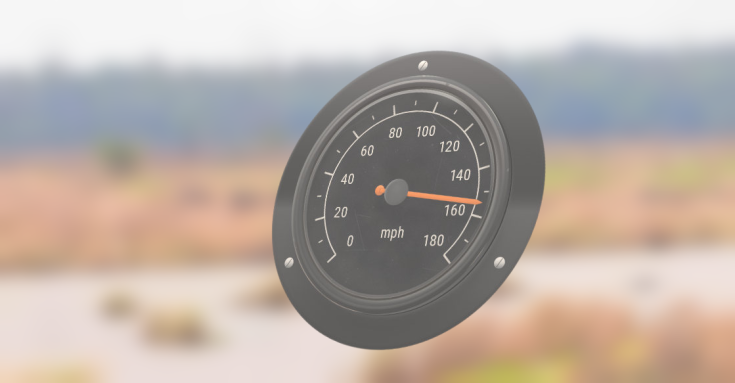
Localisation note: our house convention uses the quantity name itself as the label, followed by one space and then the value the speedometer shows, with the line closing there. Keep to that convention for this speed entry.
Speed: 155 mph
